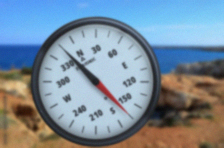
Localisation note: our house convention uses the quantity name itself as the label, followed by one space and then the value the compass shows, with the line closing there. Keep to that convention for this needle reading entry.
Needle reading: 165 °
